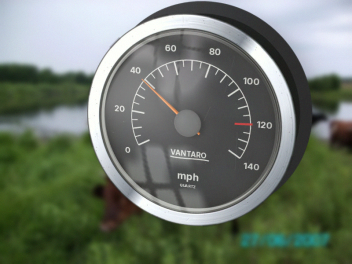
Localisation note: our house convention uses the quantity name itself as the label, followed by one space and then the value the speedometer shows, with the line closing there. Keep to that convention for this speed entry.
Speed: 40 mph
